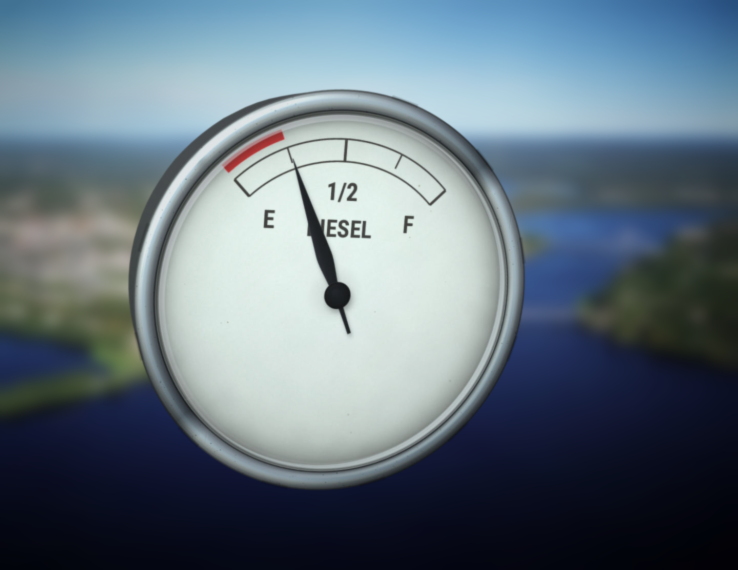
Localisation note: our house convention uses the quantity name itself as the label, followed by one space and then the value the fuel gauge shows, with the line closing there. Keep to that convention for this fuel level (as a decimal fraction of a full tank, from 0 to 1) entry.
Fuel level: 0.25
